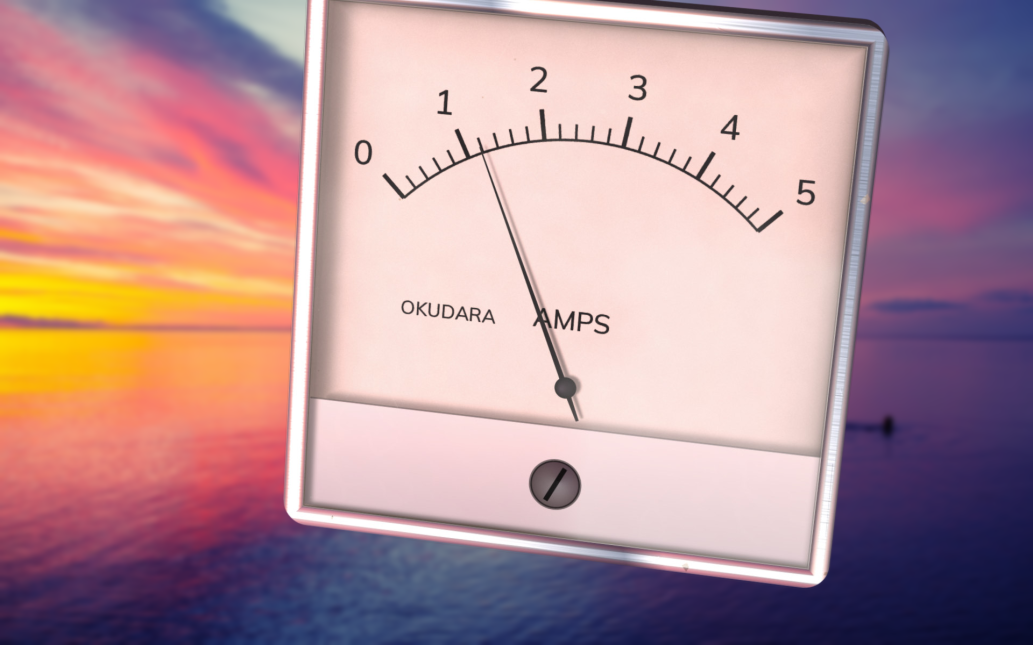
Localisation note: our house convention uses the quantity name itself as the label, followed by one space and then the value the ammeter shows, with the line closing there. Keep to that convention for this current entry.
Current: 1.2 A
